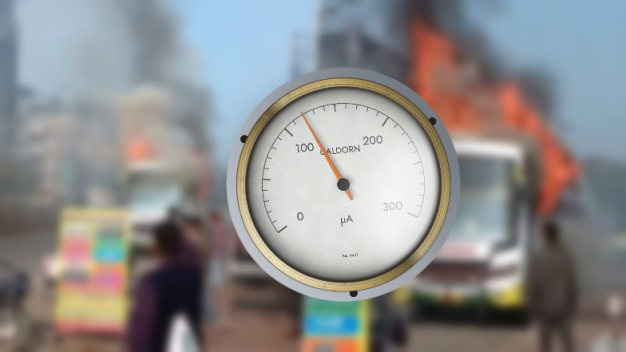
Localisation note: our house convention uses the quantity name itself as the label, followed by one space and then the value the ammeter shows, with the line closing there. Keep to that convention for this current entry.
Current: 120 µA
